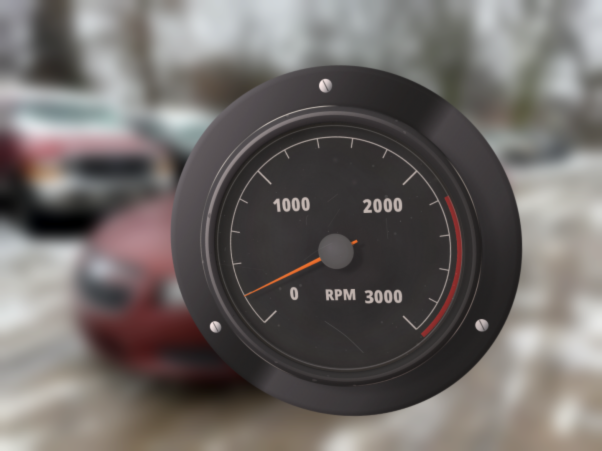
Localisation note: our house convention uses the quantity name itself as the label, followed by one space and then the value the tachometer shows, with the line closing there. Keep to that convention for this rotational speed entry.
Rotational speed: 200 rpm
